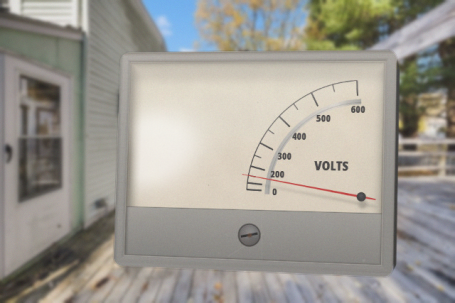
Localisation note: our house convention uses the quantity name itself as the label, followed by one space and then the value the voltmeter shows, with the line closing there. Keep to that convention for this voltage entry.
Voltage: 150 V
